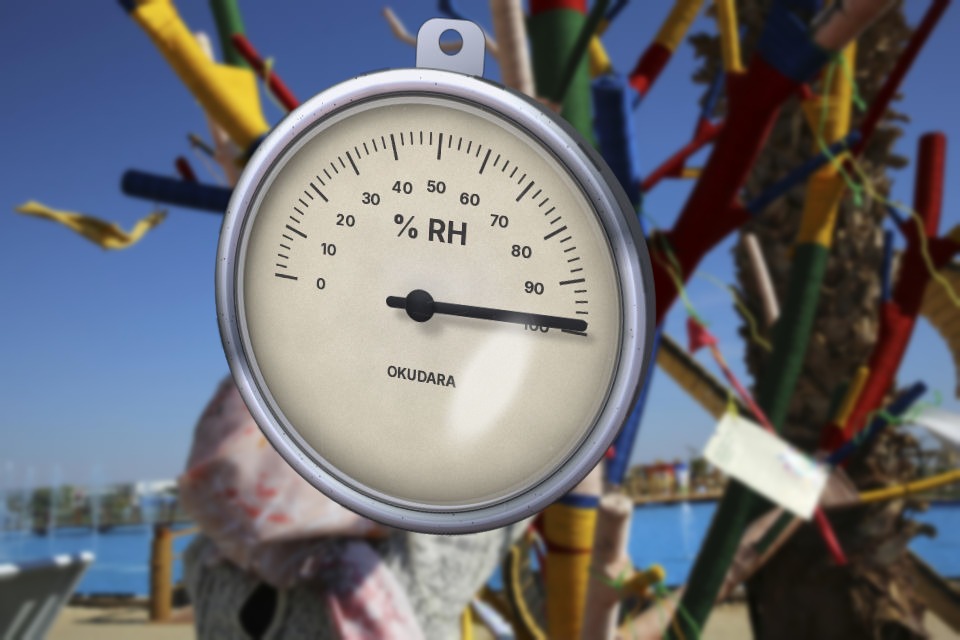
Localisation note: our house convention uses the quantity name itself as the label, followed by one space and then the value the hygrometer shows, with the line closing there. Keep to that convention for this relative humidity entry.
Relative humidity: 98 %
